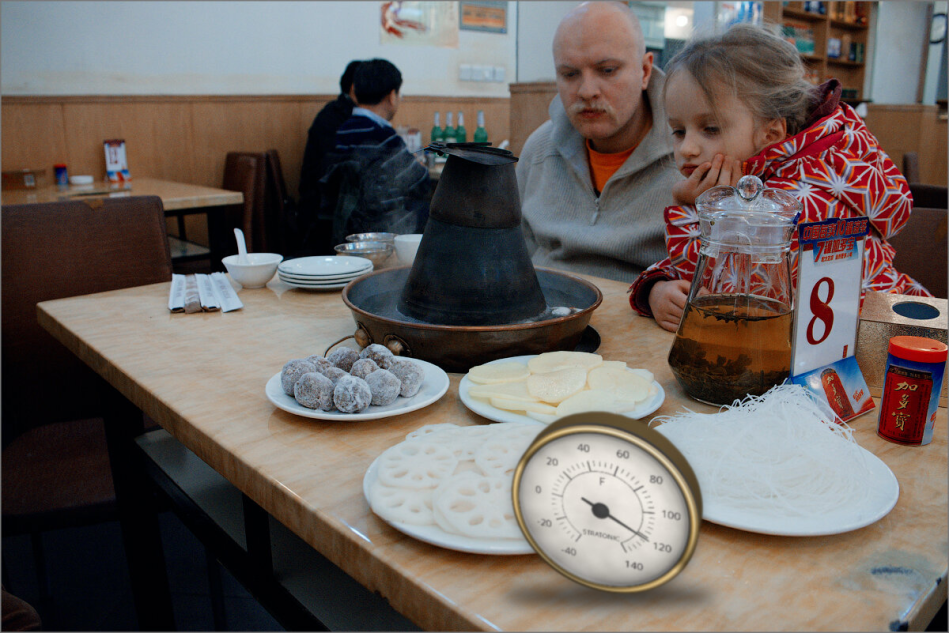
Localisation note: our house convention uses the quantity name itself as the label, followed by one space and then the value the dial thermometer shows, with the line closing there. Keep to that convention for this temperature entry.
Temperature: 120 °F
